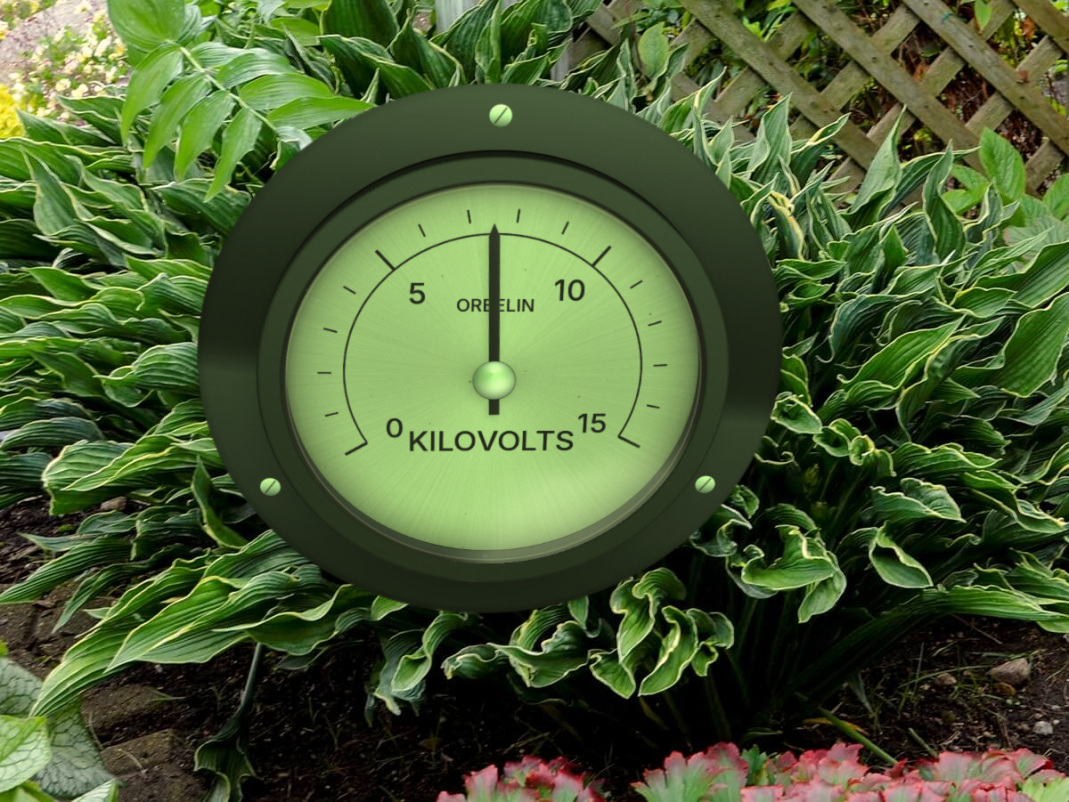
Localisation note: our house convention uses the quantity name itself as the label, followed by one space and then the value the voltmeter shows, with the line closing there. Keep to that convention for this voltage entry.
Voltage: 7.5 kV
